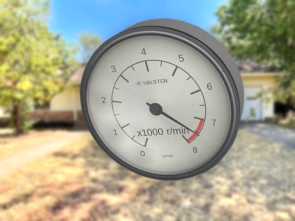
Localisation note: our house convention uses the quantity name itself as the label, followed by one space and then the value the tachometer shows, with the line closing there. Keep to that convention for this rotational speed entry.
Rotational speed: 7500 rpm
